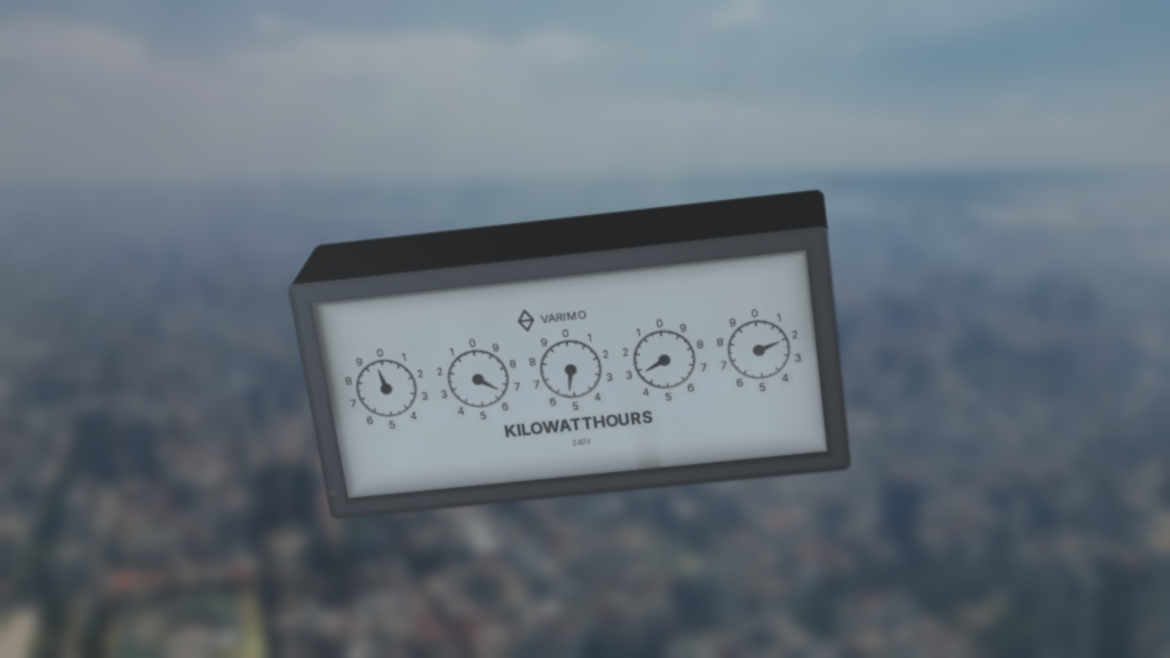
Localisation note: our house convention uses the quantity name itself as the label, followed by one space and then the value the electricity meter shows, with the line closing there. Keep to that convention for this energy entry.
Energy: 96532 kWh
